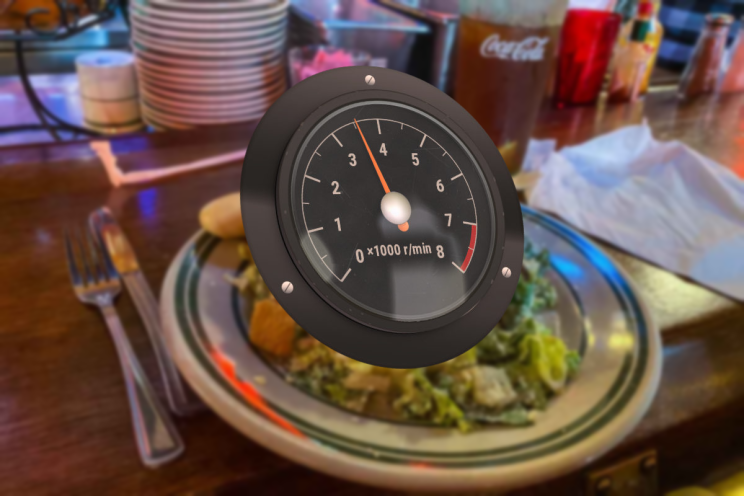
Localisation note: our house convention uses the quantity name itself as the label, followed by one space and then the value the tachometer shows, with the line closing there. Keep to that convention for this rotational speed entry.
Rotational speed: 3500 rpm
